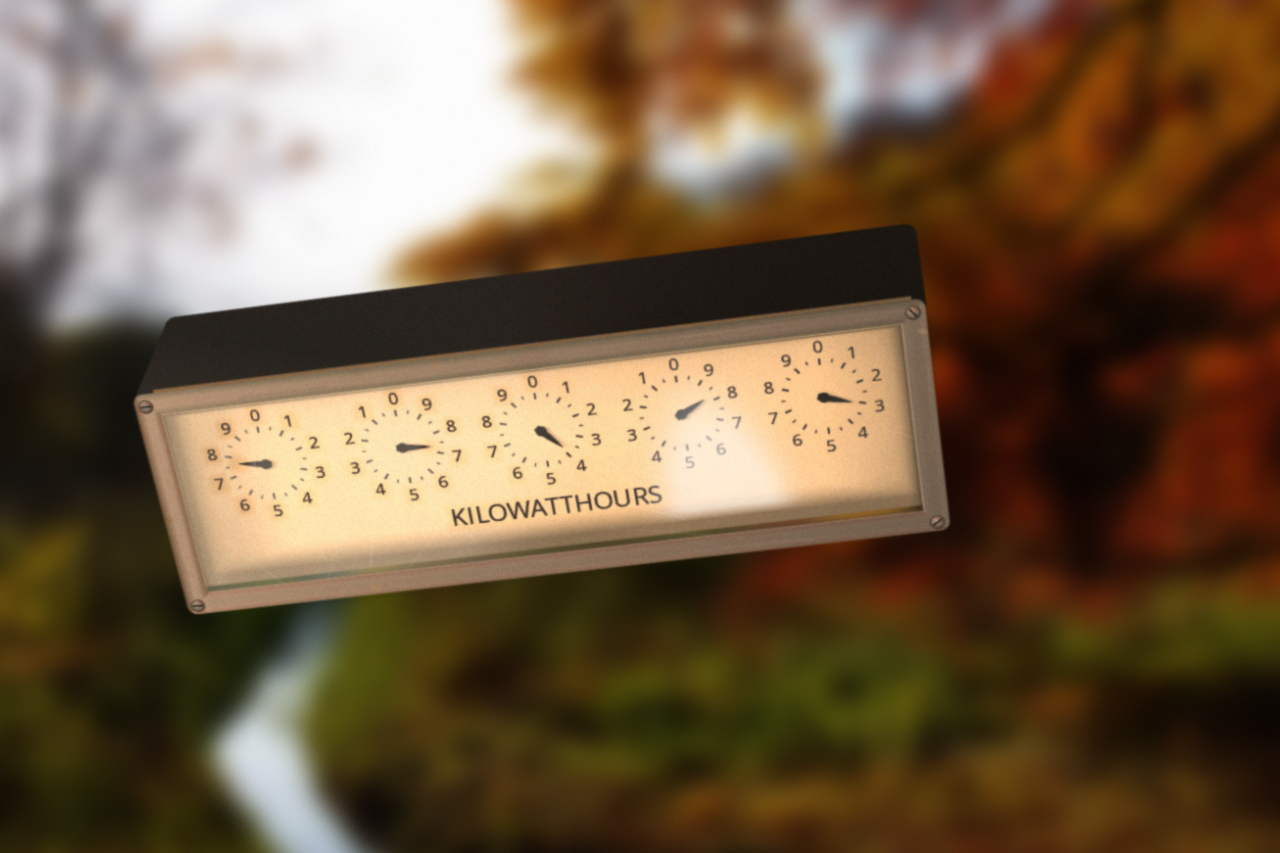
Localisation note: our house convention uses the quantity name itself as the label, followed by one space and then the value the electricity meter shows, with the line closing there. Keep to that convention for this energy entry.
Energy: 77383 kWh
